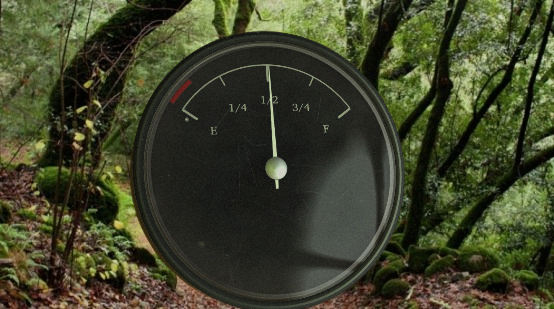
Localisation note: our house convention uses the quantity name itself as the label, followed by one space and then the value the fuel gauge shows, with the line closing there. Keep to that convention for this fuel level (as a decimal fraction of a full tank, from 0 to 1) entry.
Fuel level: 0.5
